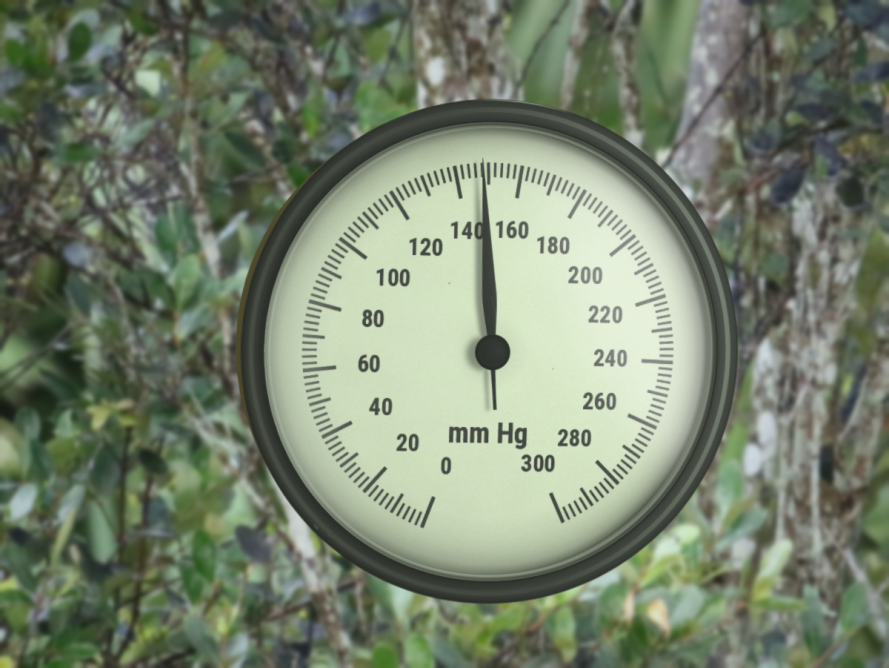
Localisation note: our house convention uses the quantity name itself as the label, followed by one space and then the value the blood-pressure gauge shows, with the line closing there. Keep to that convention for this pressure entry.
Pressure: 148 mmHg
